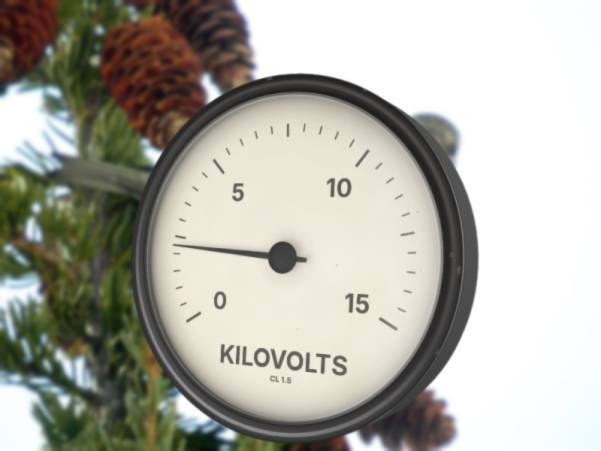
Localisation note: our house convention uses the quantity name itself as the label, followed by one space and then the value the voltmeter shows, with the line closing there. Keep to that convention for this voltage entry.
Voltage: 2.25 kV
